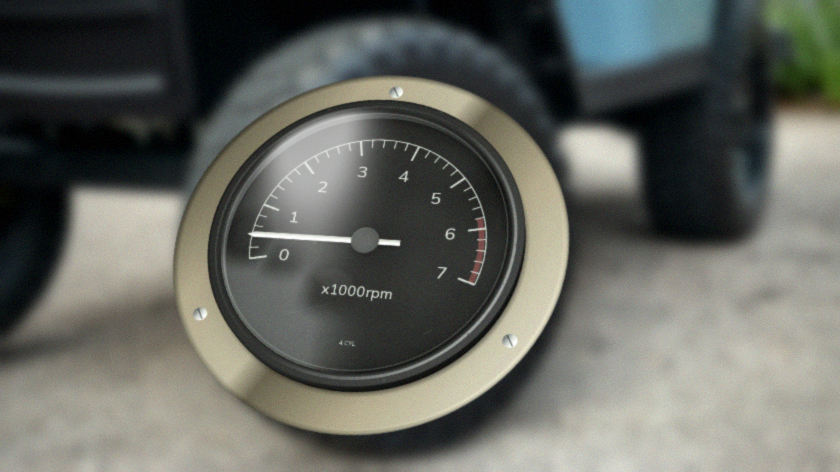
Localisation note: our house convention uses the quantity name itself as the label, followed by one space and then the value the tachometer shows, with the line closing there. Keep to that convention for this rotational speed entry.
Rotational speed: 400 rpm
